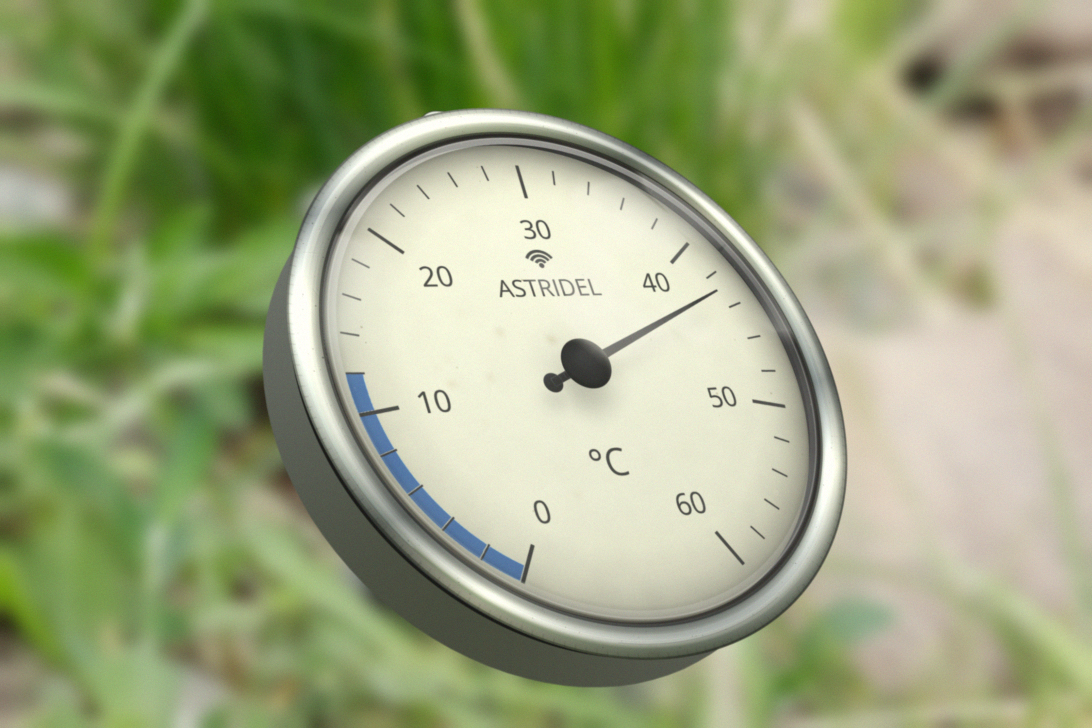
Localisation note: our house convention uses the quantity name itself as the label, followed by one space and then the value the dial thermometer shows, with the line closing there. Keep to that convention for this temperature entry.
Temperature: 43 °C
